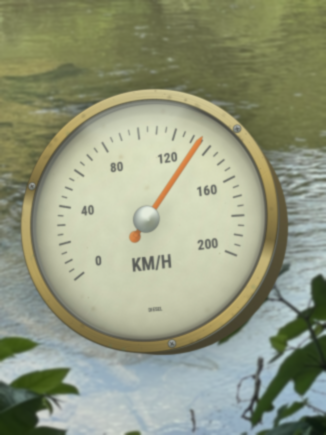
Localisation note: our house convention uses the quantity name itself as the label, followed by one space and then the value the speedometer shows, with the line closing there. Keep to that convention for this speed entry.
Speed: 135 km/h
